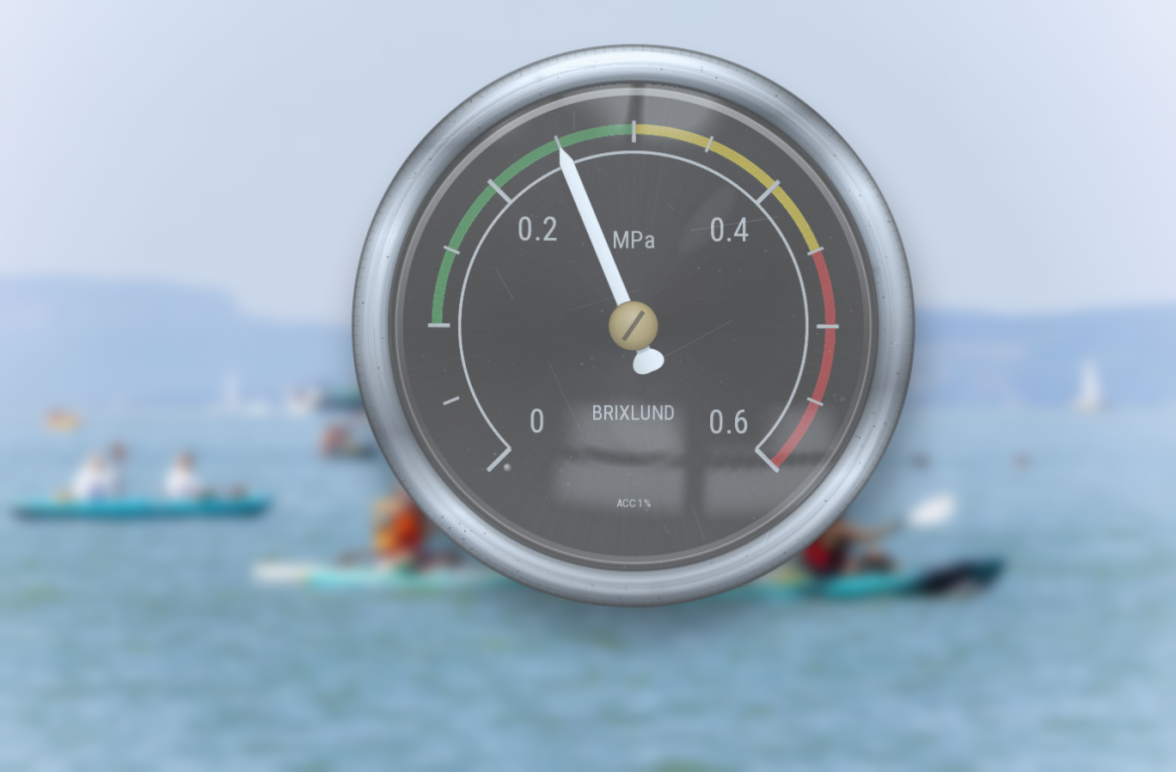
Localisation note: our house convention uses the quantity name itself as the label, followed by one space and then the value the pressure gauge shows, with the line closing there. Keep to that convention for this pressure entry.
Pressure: 0.25 MPa
